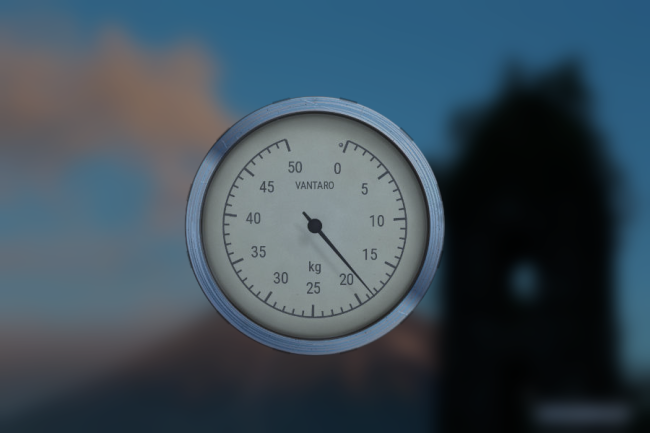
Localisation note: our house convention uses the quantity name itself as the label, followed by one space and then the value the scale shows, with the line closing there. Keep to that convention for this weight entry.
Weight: 18.5 kg
